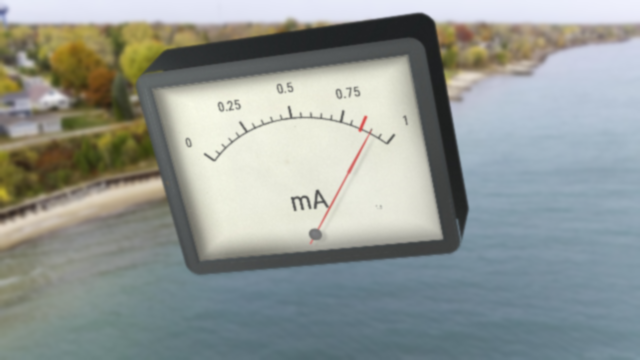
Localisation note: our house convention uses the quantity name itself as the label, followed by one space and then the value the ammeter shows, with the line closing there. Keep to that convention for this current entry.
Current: 0.9 mA
